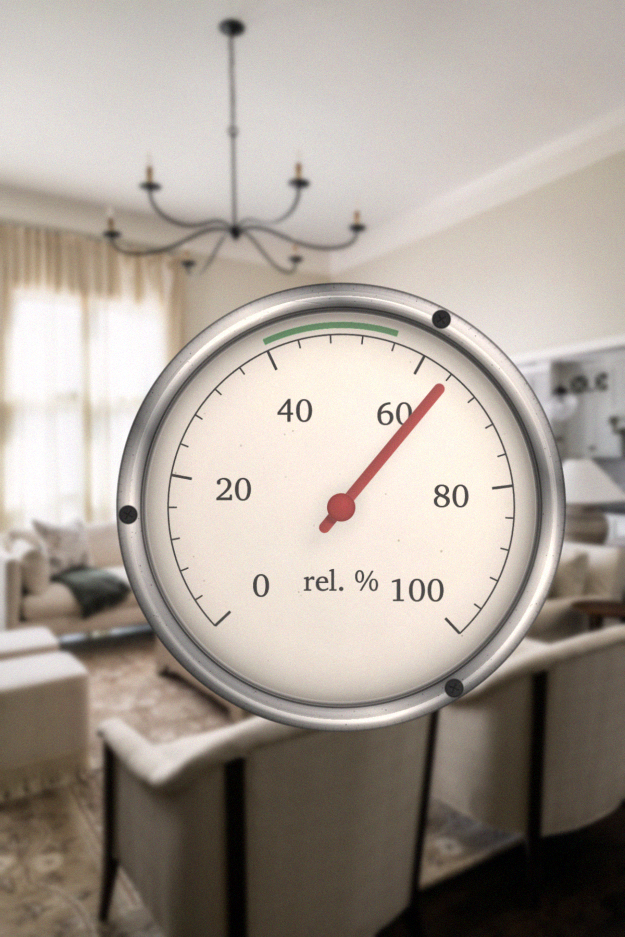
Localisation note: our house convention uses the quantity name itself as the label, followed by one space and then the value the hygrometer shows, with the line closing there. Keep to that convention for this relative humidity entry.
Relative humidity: 64 %
